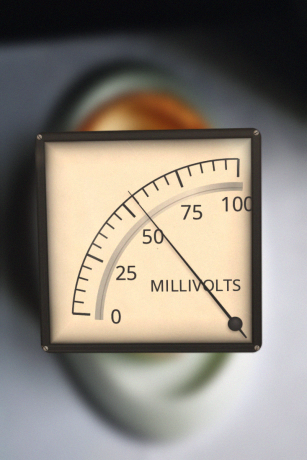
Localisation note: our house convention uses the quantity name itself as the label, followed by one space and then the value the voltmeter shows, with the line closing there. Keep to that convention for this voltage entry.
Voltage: 55 mV
